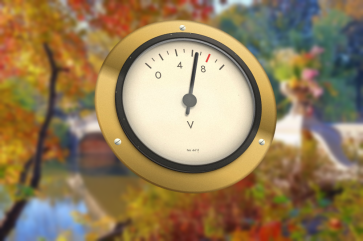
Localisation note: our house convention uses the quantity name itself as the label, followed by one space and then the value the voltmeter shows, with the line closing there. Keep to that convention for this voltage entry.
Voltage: 6.5 V
